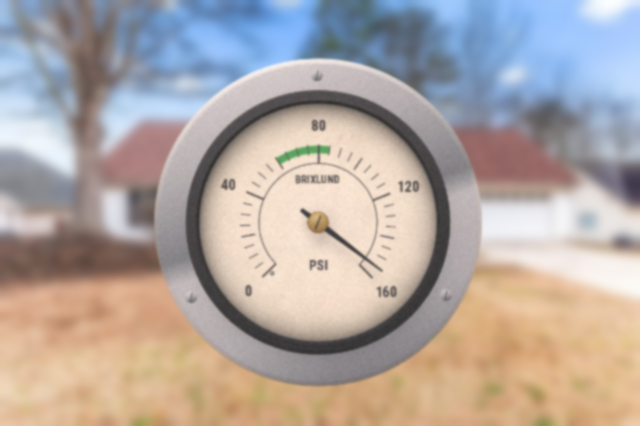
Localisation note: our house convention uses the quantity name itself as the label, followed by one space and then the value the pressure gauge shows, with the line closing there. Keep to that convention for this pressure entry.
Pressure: 155 psi
